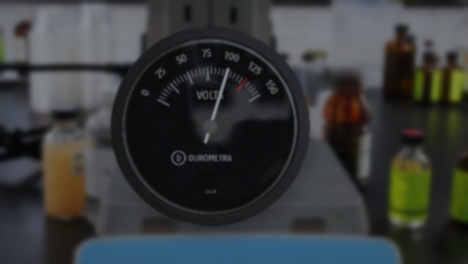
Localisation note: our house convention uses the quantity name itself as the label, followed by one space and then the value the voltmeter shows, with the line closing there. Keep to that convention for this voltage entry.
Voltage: 100 V
